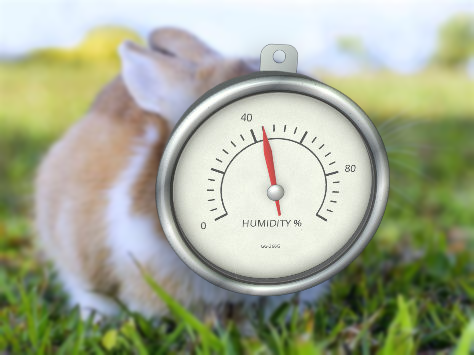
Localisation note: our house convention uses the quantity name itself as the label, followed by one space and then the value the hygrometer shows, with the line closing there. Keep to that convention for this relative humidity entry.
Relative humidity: 44 %
